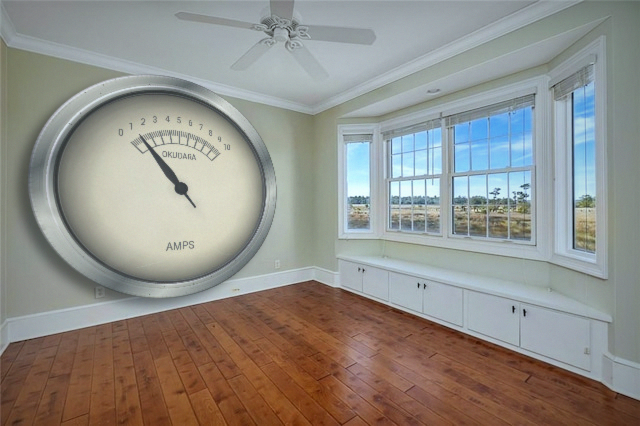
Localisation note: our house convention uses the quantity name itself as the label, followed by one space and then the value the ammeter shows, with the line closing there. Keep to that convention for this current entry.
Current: 1 A
